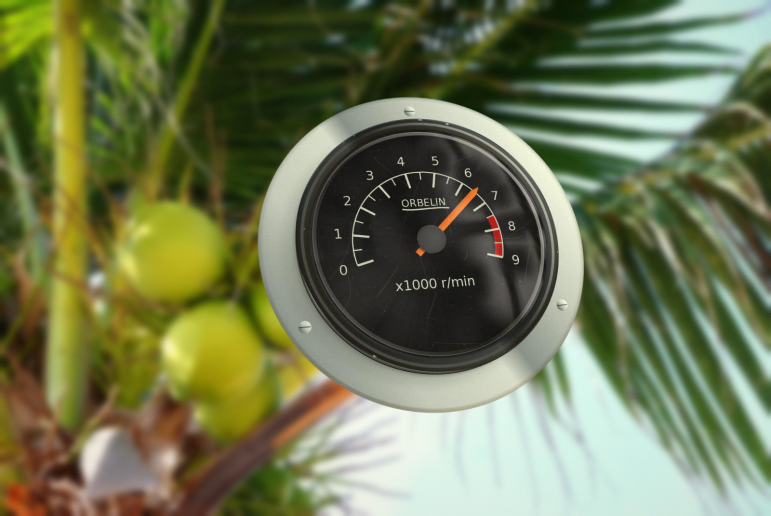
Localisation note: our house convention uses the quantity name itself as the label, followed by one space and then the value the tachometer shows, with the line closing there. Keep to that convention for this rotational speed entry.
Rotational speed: 6500 rpm
